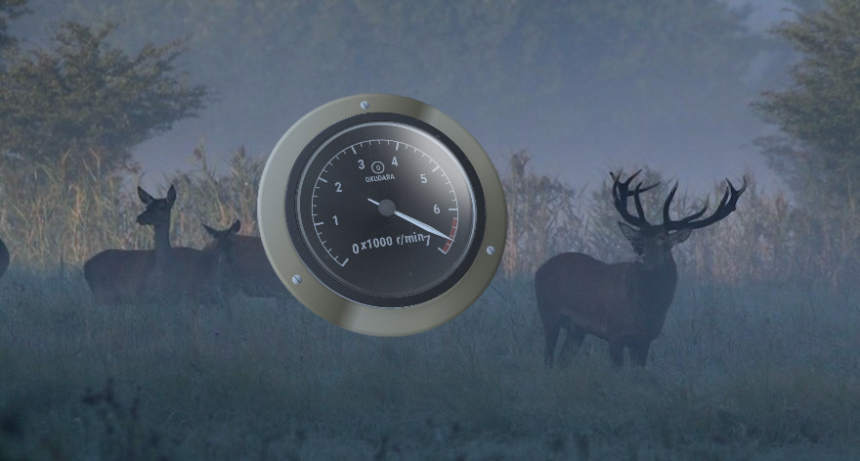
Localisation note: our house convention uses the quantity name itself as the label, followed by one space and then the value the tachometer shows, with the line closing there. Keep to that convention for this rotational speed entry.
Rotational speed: 6700 rpm
